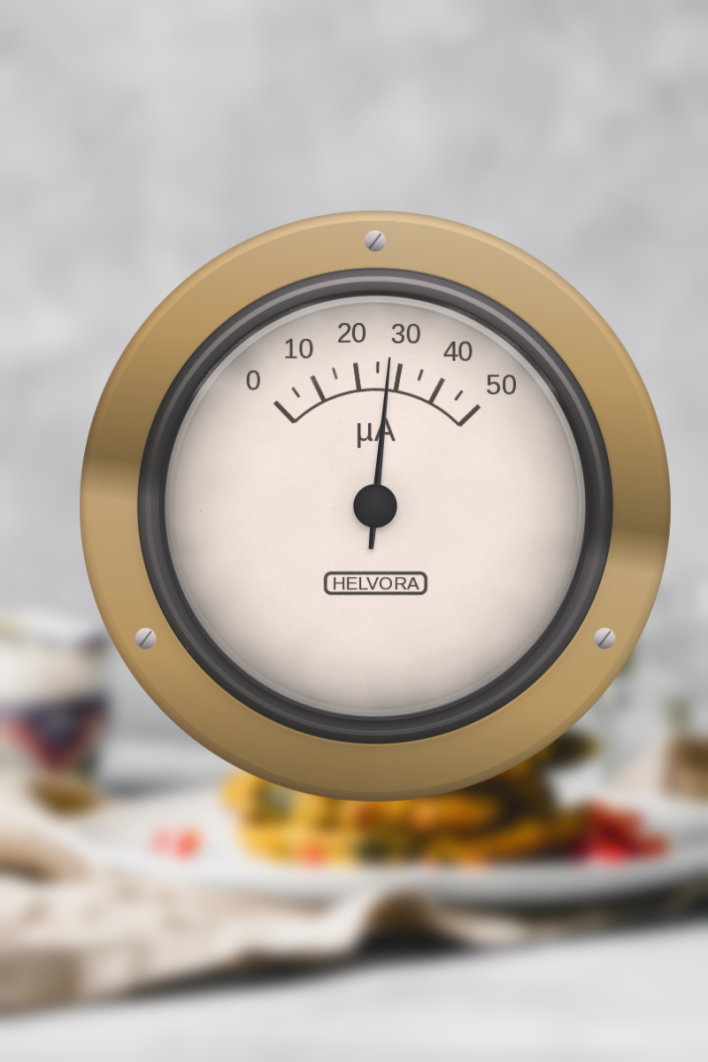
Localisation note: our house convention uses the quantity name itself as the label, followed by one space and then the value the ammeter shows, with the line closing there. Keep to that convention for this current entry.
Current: 27.5 µA
